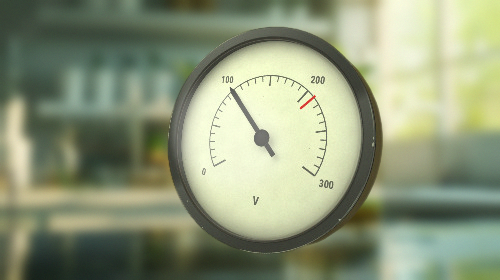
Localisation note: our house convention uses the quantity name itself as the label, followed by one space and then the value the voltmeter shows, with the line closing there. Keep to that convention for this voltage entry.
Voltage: 100 V
